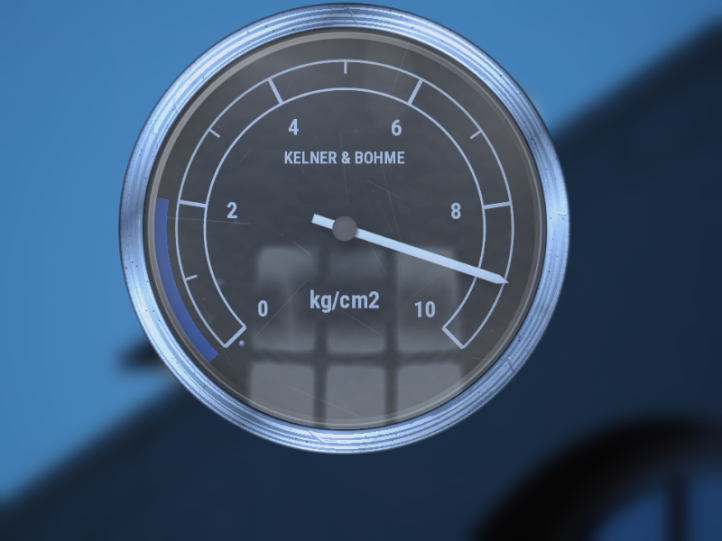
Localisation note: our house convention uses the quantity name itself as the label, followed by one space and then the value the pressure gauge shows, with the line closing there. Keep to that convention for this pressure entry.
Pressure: 9 kg/cm²
